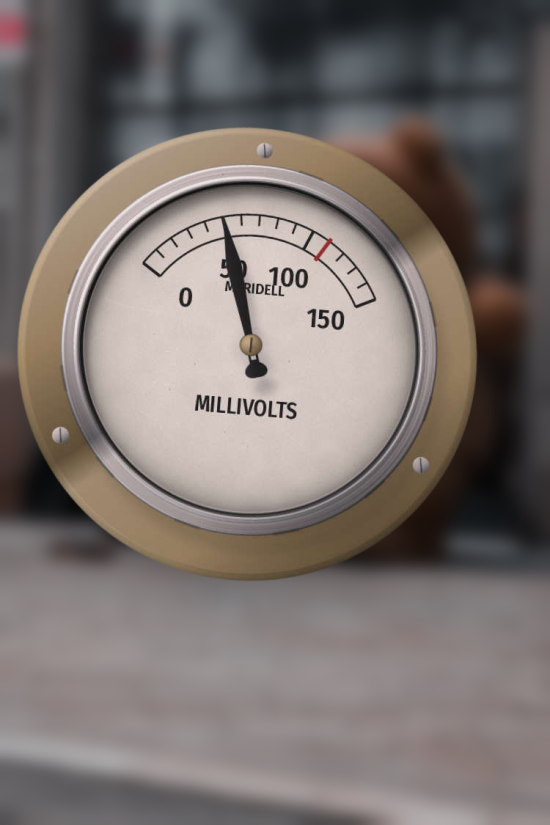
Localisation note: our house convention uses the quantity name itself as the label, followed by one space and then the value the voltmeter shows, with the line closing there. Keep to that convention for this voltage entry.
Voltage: 50 mV
